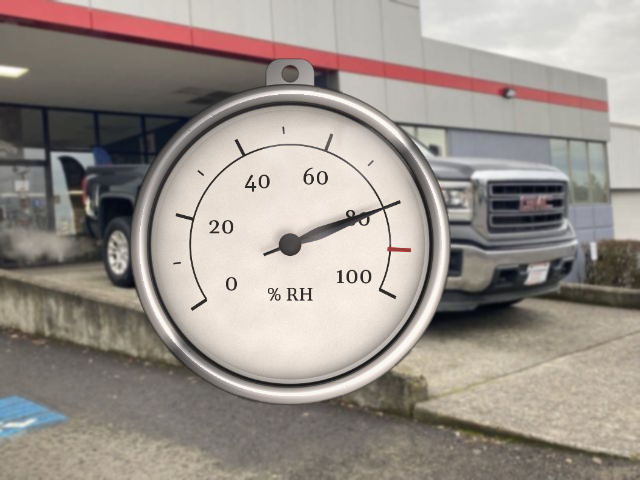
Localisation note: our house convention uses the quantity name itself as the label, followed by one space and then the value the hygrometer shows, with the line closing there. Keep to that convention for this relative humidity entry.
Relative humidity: 80 %
